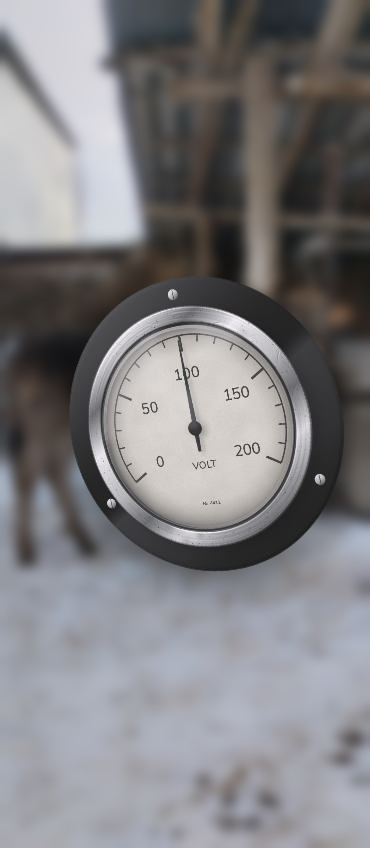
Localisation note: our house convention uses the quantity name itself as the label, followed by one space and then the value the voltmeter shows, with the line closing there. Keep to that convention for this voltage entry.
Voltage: 100 V
